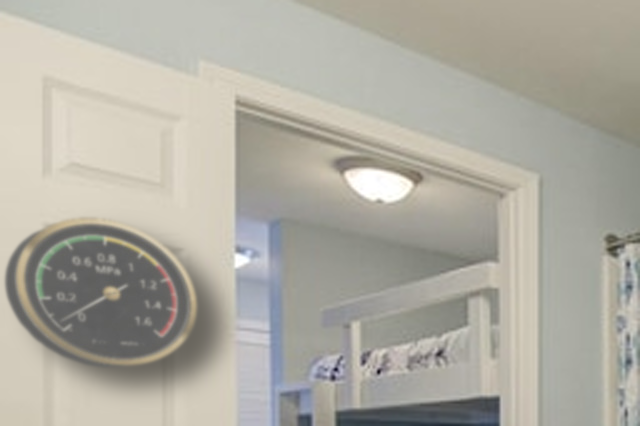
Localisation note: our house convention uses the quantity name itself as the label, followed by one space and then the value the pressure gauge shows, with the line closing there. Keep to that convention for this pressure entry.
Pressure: 0.05 MPa
